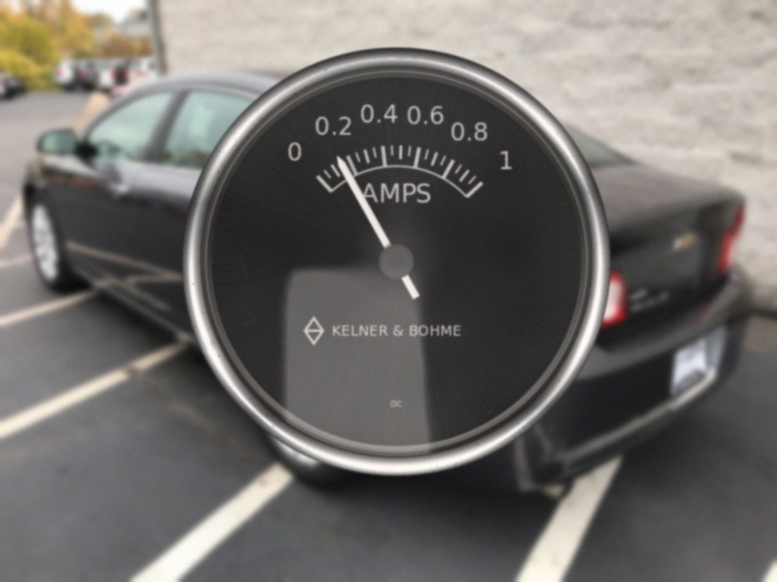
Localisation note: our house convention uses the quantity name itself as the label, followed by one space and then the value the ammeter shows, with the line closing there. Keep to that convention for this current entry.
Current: 0.15 A
